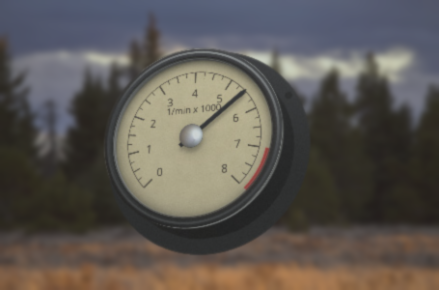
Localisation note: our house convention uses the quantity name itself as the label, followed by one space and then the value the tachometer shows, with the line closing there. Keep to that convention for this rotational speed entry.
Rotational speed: 5500 rpm
